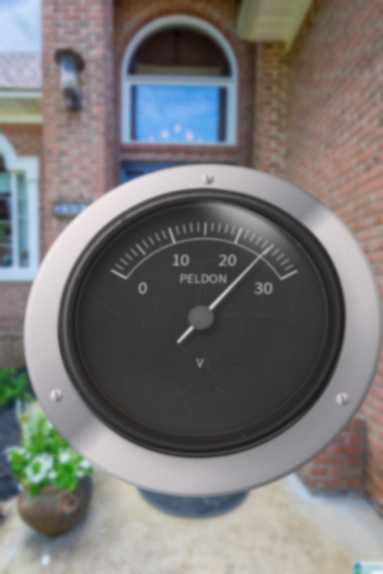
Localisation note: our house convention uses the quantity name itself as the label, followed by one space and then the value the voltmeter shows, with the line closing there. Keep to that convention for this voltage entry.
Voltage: 25 V
